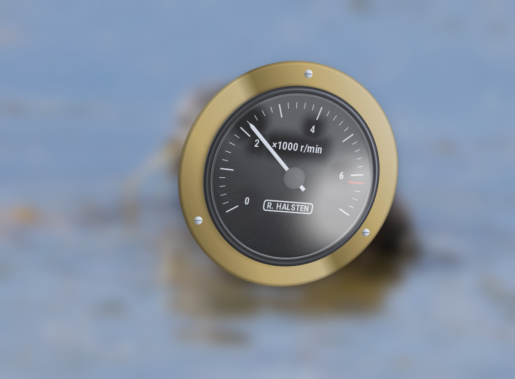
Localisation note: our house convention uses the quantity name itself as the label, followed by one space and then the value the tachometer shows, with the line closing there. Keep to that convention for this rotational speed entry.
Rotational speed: 2200 rpm
